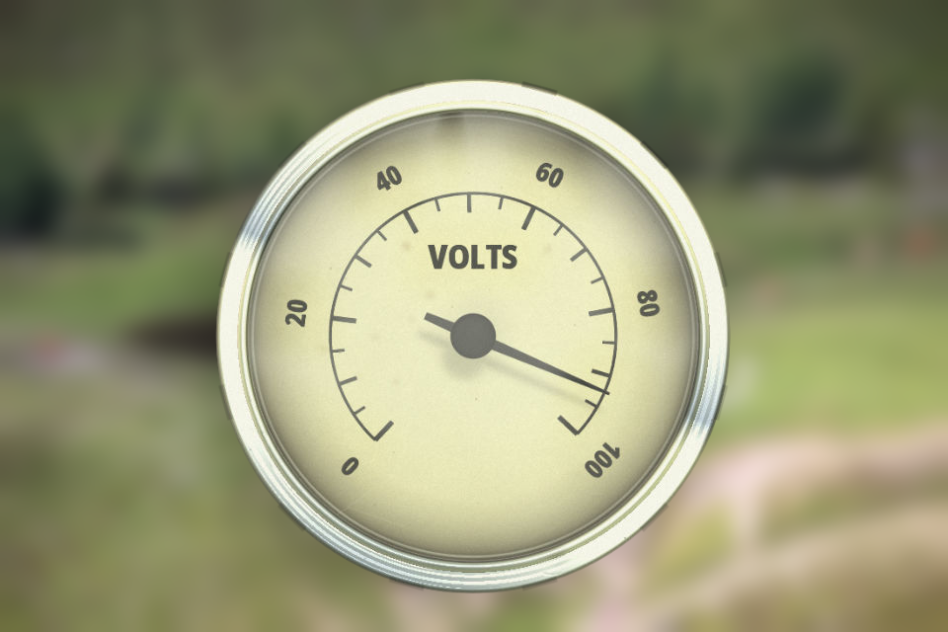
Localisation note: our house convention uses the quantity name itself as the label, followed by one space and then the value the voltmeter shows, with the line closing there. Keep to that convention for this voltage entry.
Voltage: 92.5 V
